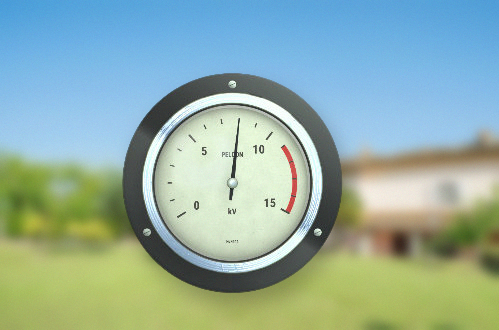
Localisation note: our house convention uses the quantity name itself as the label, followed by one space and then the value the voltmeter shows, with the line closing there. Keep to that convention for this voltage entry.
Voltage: 8 kV
